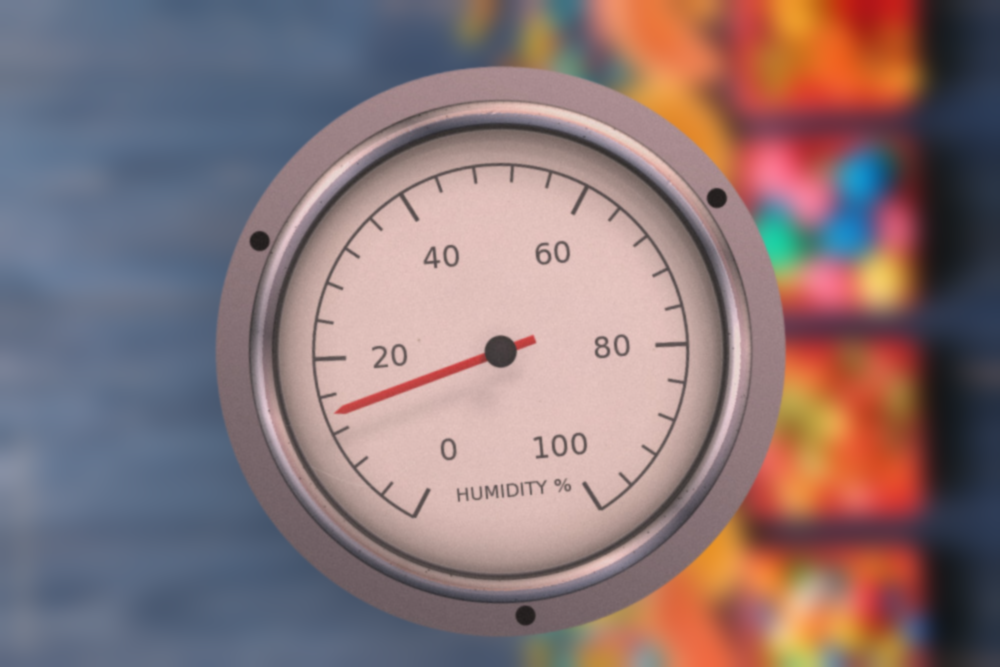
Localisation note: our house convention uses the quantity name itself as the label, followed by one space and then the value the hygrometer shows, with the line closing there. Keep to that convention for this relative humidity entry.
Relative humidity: 14 %
